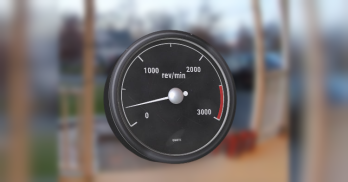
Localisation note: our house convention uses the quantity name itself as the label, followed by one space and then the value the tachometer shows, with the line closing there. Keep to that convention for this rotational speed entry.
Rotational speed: 250 rpm
